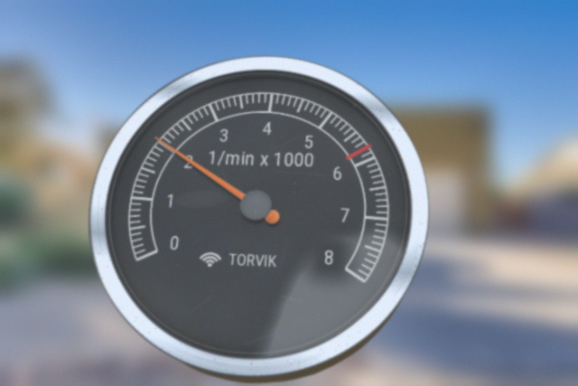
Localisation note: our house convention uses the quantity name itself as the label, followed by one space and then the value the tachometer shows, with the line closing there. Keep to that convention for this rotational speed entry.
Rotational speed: 2000 rpm
